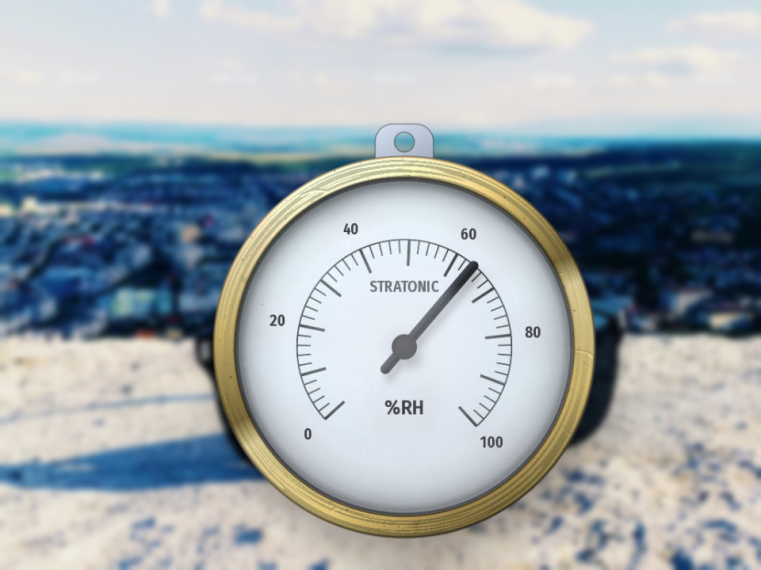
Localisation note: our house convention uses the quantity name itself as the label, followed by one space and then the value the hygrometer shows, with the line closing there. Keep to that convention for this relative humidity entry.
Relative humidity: 64 %
